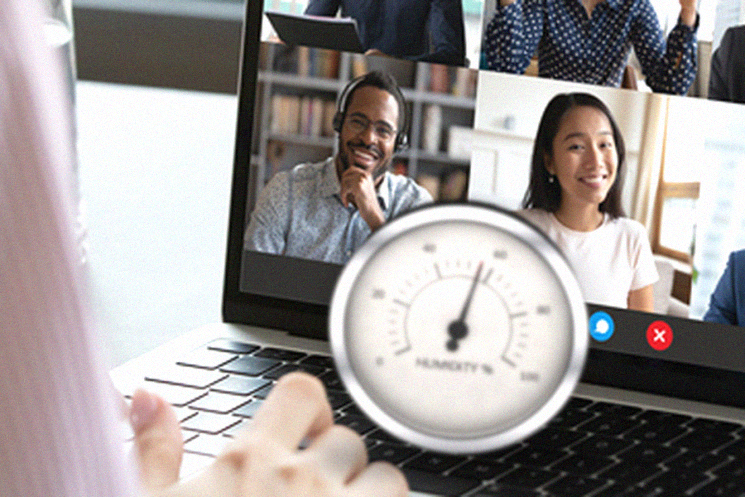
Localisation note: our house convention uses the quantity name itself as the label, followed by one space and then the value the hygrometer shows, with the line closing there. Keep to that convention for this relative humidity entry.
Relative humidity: 56 %
